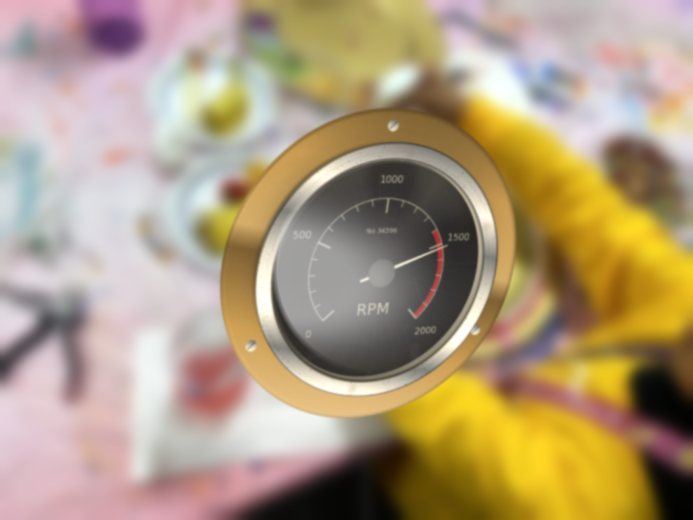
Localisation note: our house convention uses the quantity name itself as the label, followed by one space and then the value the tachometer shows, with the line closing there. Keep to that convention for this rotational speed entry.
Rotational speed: 1500 rpm
